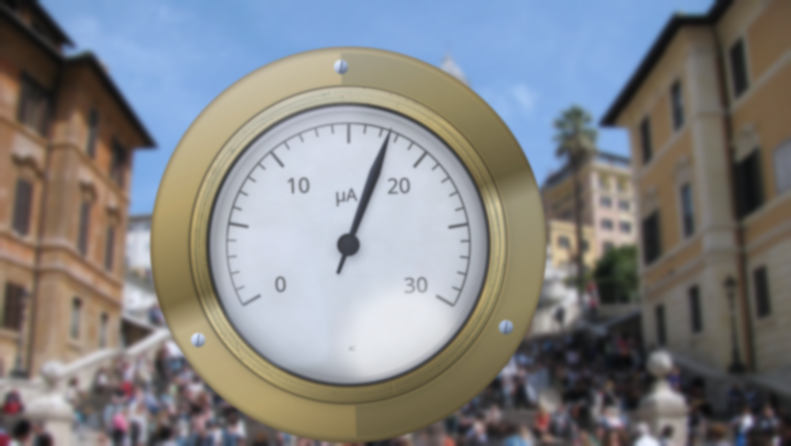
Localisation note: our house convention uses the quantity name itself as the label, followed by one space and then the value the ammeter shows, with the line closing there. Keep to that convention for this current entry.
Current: 17.5 µA
